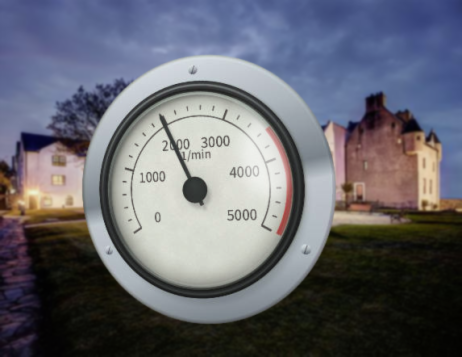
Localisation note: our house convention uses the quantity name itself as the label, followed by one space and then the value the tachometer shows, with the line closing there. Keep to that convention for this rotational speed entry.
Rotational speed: 2000 rpm
